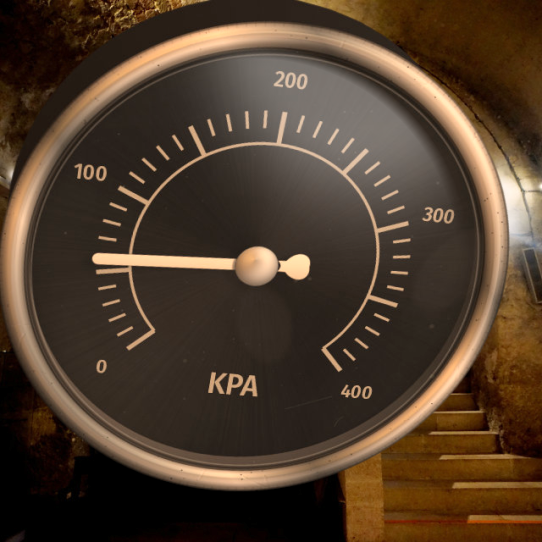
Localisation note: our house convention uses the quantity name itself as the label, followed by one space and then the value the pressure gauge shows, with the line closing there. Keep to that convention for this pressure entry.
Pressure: 60 kPa
